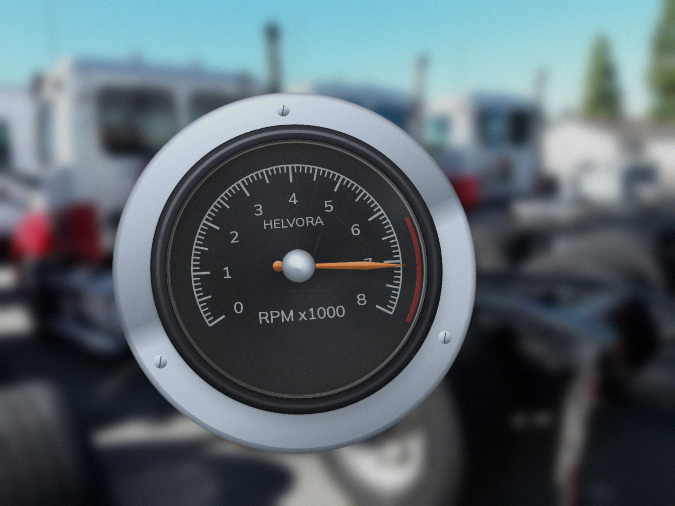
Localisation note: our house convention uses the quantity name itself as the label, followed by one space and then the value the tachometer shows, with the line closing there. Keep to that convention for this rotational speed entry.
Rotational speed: 7100 rpm
